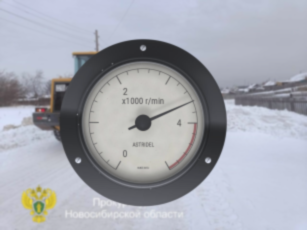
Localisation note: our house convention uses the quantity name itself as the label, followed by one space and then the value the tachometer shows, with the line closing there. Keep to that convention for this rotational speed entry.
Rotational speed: 3600 rpm
